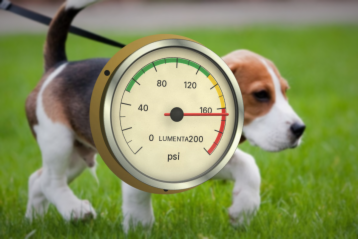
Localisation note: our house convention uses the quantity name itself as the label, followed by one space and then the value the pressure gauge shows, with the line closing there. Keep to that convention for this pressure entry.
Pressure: 165 psi
